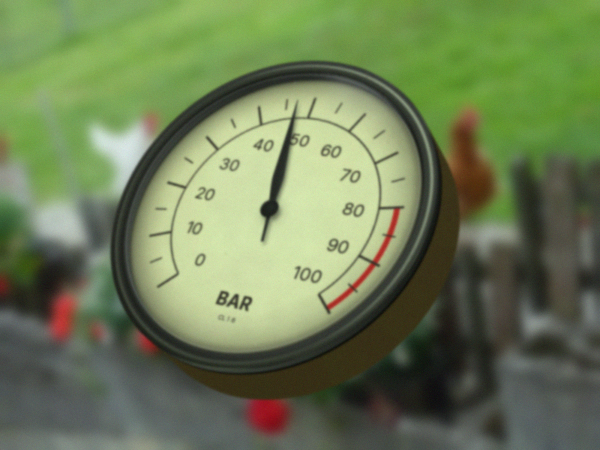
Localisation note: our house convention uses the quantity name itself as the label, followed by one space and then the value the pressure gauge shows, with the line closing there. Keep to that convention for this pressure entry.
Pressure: 47.5 bar
